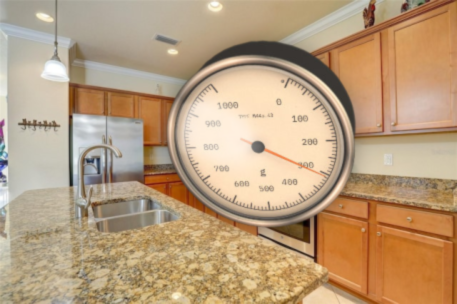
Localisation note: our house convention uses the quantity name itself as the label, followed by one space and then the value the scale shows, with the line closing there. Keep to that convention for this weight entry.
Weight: 300 g
